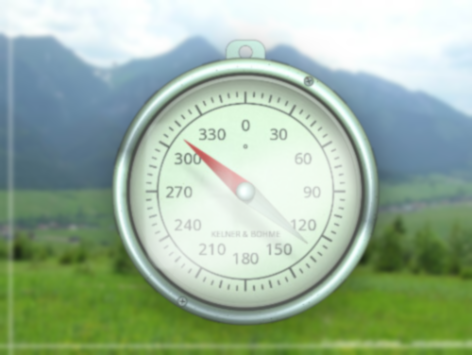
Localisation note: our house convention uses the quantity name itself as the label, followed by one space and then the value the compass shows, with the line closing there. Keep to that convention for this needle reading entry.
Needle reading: 310 °
